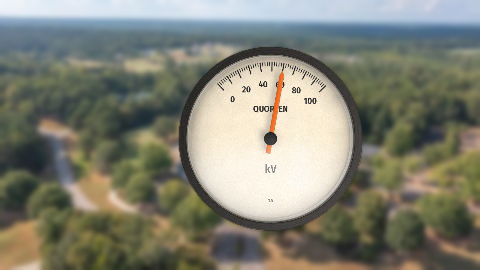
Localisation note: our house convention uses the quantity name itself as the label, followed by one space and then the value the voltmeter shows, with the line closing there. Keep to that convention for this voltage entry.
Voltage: 60 kV
